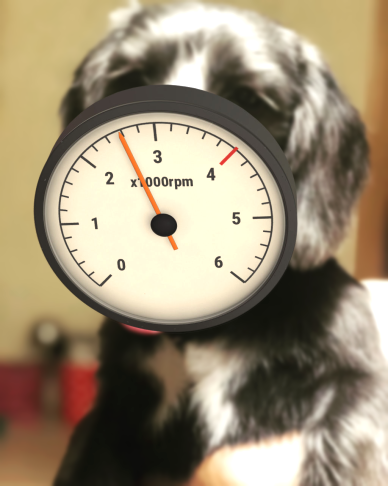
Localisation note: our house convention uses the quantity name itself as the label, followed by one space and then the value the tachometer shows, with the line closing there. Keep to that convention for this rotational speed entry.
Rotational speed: 2600 rpm
